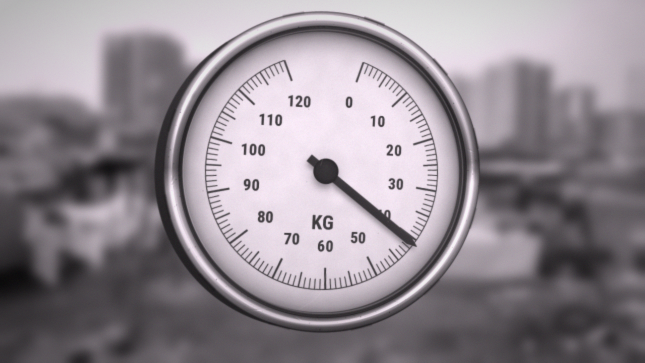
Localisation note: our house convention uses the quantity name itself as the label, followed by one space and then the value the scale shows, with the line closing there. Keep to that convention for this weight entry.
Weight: 41 kg
